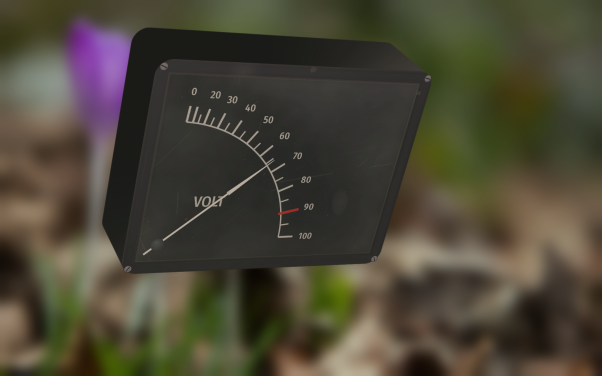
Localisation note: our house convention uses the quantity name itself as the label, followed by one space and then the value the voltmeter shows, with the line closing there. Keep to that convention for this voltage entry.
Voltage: 65 V
